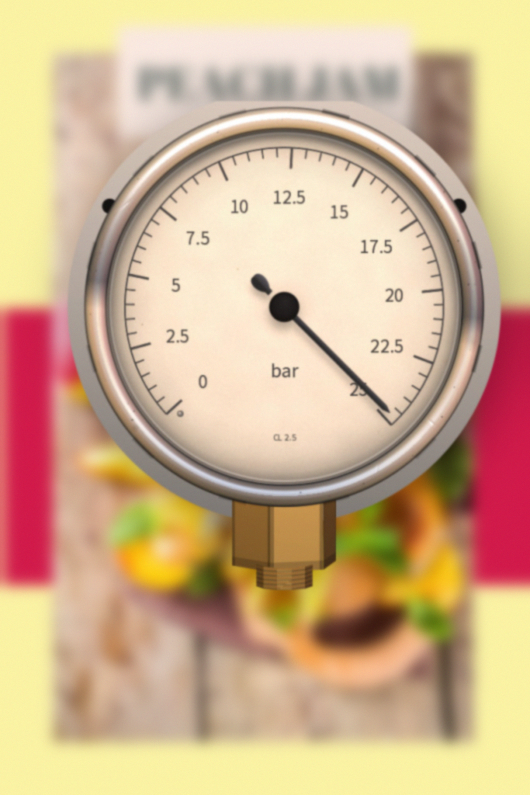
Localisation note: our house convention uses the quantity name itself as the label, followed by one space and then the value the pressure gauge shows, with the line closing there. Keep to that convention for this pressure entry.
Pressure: 24.75 bar
